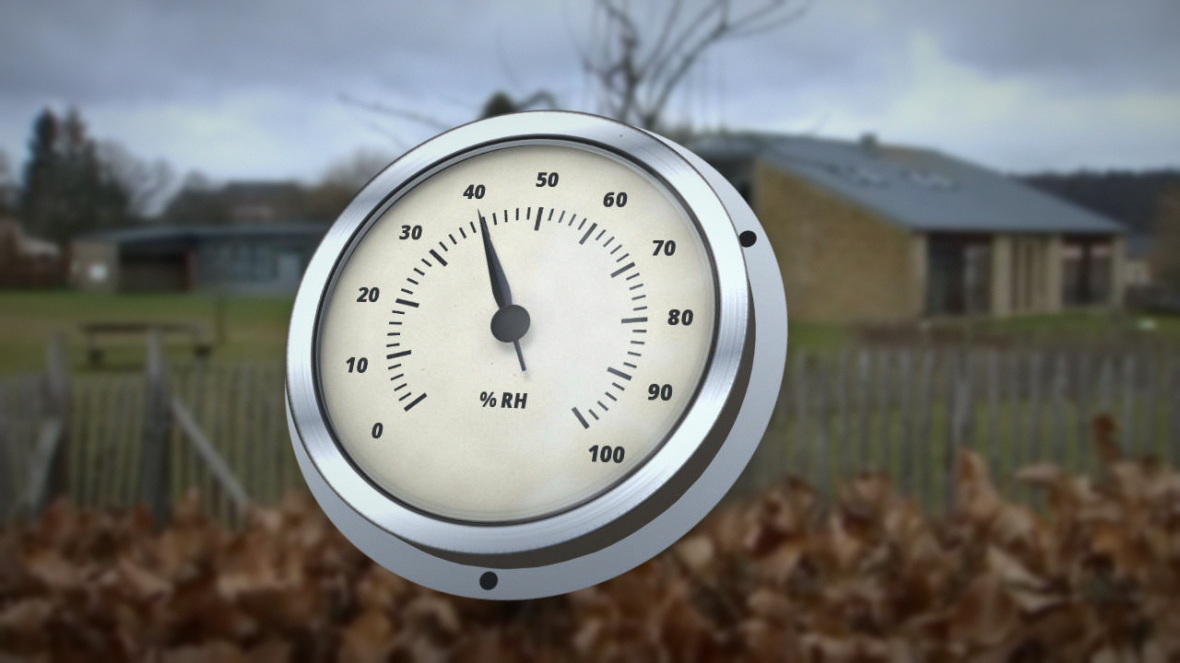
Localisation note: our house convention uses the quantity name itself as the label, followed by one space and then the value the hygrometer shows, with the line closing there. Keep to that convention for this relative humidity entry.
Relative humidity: 40 %
